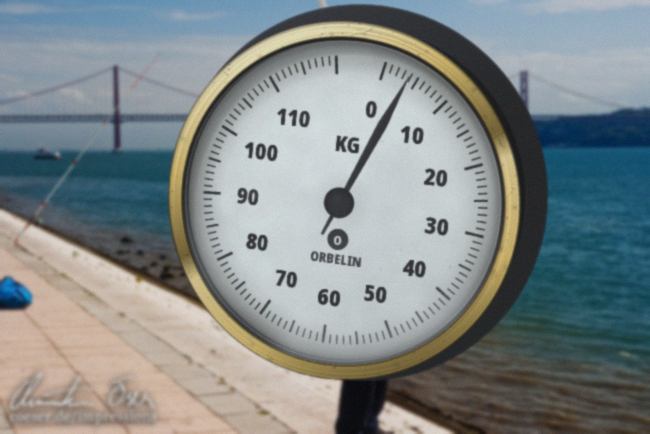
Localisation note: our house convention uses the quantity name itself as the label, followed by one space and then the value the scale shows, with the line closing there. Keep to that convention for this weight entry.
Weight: 4 kg
